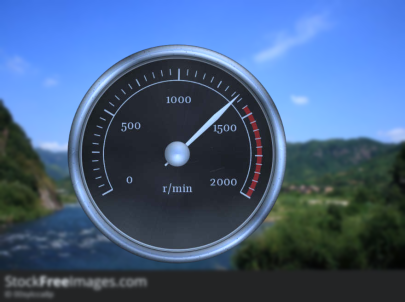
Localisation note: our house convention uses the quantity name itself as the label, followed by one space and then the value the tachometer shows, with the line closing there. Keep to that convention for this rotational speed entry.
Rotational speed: 1375 rpm
